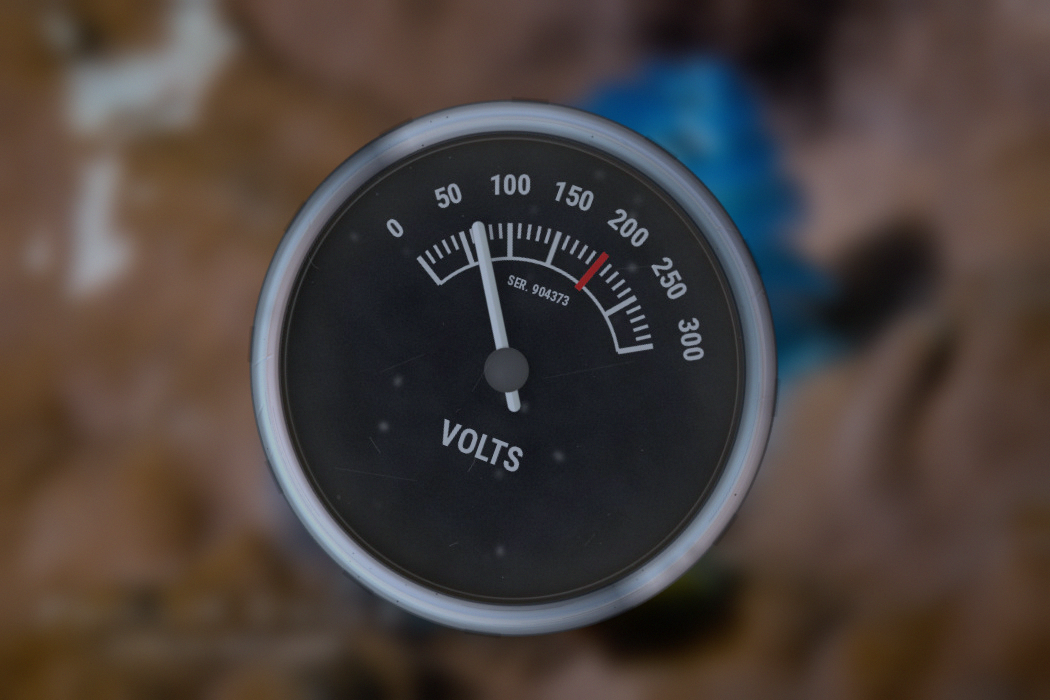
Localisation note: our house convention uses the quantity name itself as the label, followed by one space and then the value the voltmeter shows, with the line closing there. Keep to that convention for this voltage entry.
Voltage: 70 V
